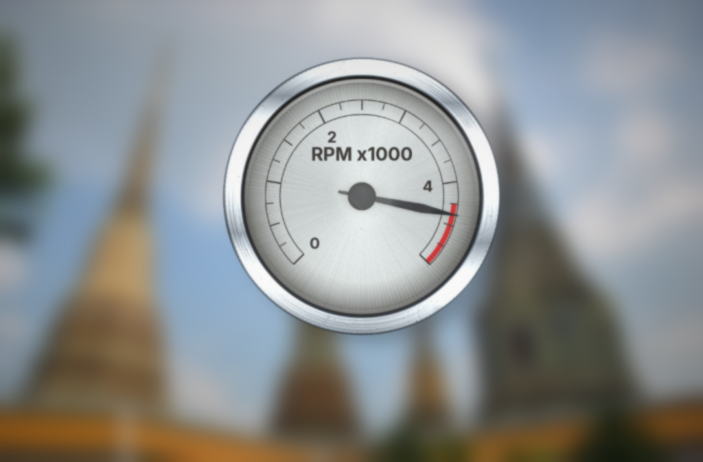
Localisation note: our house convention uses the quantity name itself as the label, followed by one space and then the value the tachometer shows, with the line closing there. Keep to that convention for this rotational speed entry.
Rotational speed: 4375 rpm
